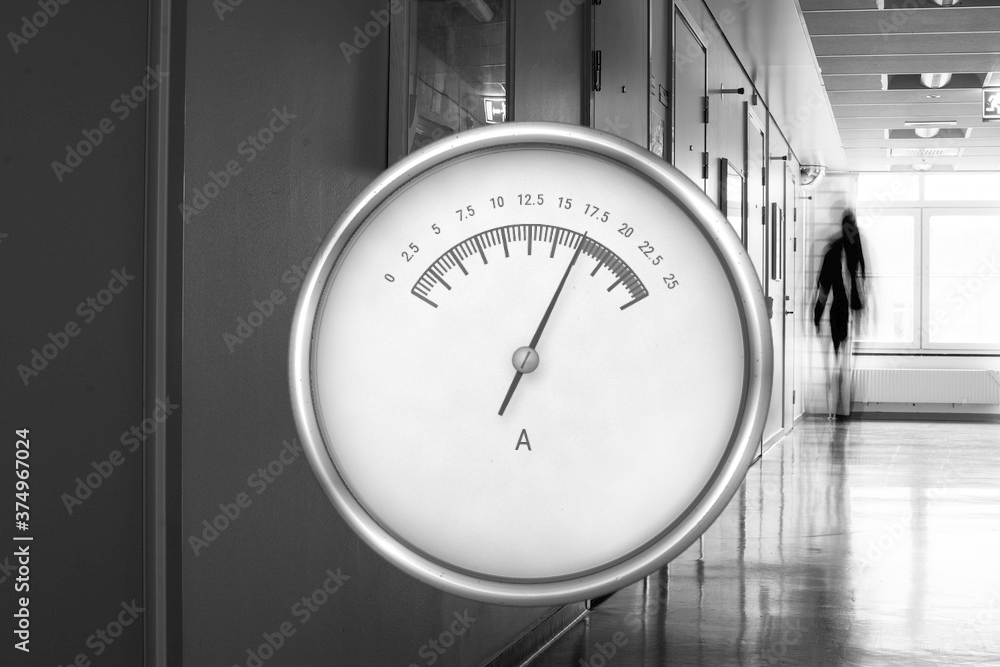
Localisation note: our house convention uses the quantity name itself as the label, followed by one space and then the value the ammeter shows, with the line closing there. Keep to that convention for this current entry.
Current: 17.5 A
